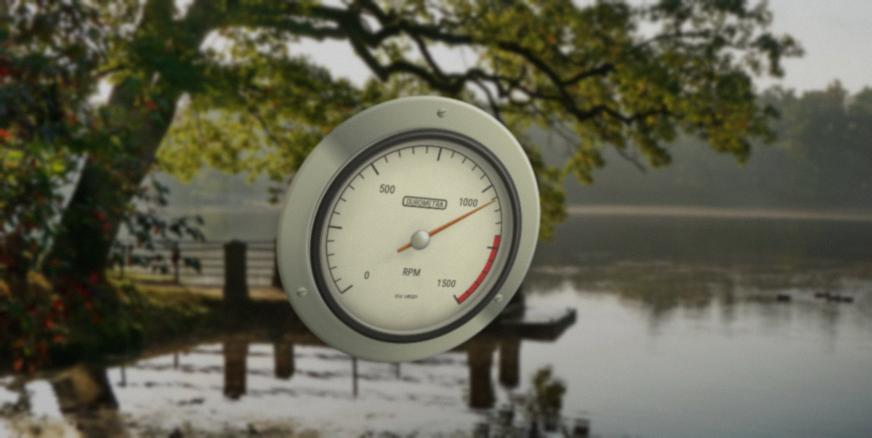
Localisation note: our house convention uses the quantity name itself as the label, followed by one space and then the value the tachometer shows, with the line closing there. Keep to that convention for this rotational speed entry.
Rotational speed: 1050 rpm
